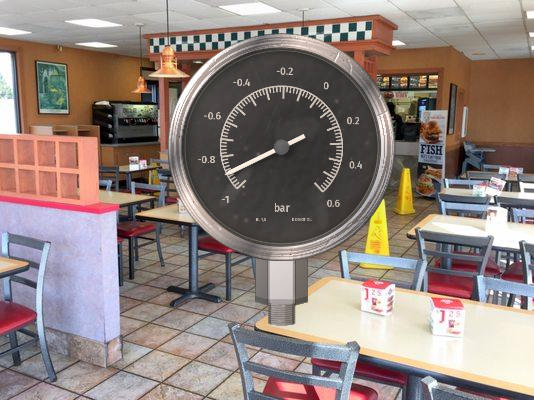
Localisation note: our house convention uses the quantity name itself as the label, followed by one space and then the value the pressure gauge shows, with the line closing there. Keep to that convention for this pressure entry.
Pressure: -0.9 bar
